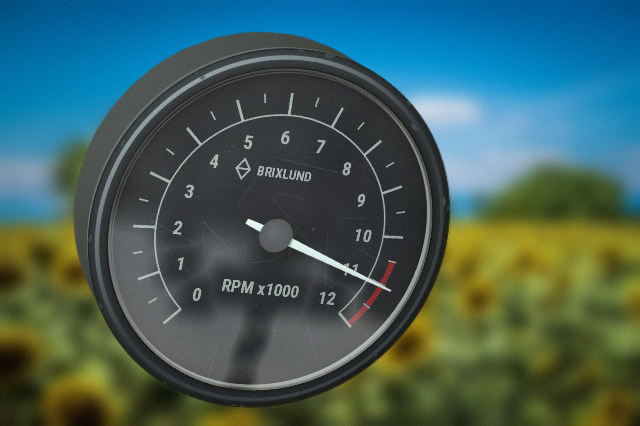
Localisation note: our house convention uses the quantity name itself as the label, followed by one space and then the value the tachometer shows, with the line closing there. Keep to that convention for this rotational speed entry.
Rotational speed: 11000 rpm
